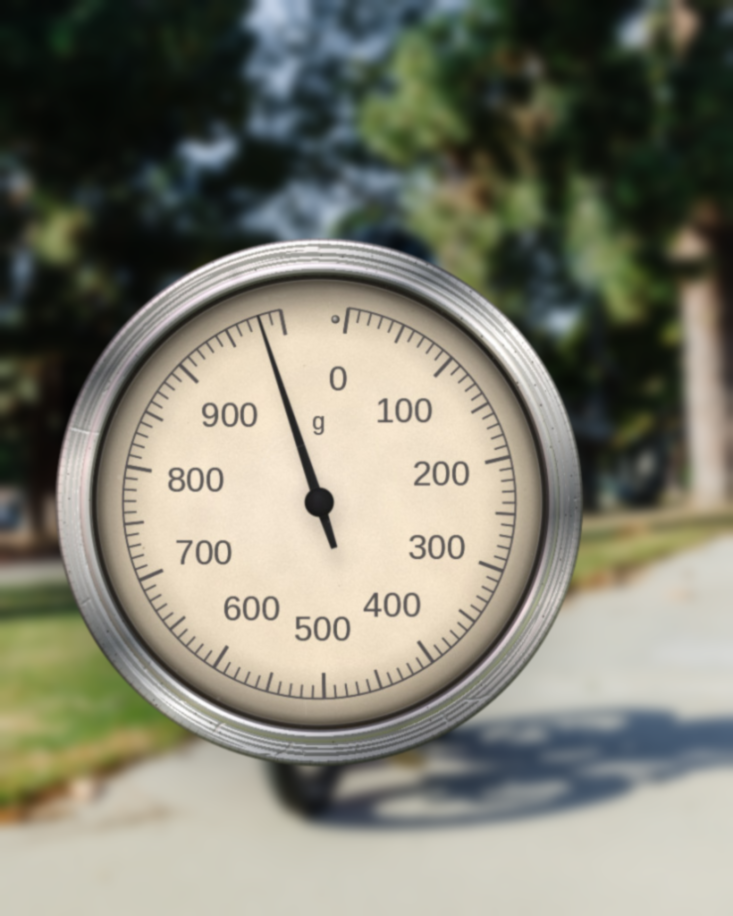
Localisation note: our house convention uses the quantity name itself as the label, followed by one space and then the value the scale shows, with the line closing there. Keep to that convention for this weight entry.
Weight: 980 g
